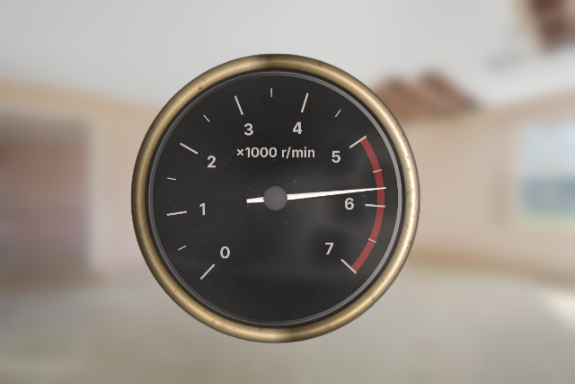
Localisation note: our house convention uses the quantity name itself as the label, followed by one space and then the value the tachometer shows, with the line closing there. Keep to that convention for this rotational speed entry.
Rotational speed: 5750 rpm
